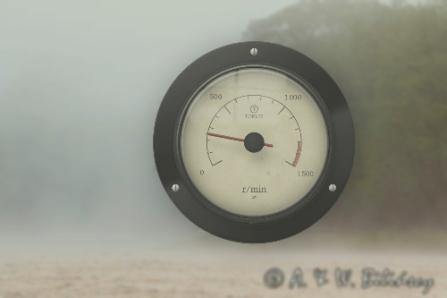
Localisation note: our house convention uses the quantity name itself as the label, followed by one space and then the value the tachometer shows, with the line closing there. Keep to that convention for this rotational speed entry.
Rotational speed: 250 rpm
